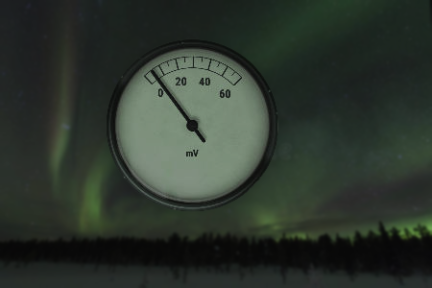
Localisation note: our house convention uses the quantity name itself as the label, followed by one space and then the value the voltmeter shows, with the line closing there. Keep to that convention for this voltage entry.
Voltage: 5 mV
